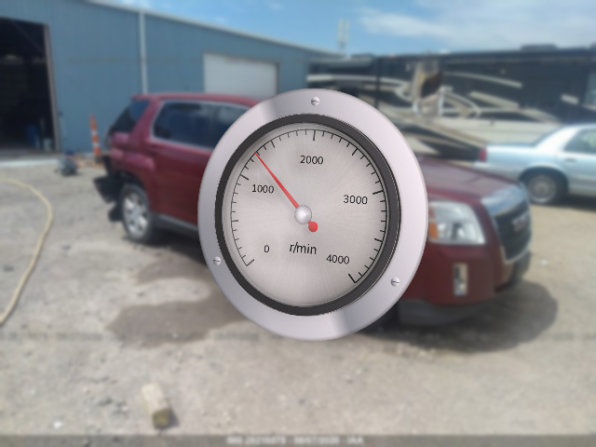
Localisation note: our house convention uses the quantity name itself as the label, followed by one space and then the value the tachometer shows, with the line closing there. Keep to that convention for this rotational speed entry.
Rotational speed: 1300 rpm
